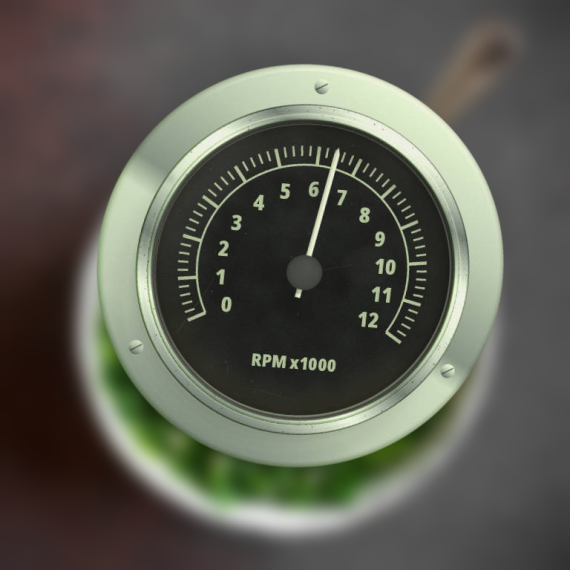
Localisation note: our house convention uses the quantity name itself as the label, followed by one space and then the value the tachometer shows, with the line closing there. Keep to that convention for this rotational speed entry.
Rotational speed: 6400 rpm
